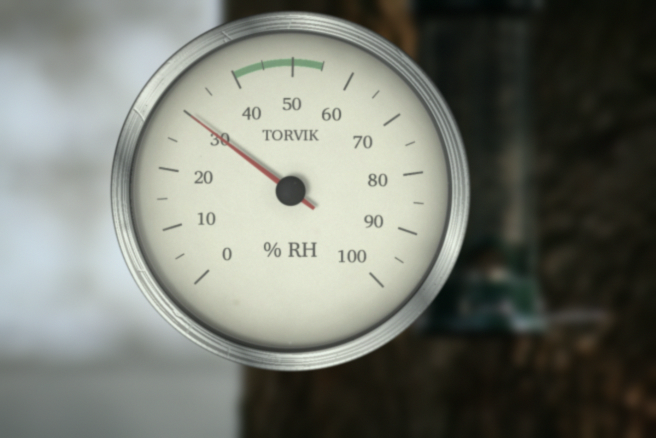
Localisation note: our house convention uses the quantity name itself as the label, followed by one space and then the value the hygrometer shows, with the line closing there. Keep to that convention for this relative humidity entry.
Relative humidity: 30 %
